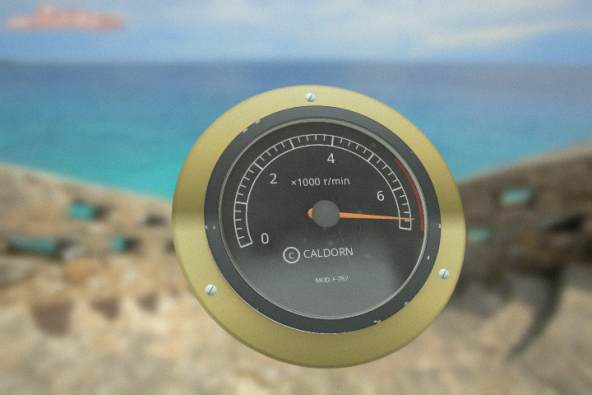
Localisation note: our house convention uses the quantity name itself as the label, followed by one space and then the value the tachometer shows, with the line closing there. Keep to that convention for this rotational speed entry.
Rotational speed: 6800 rpm
